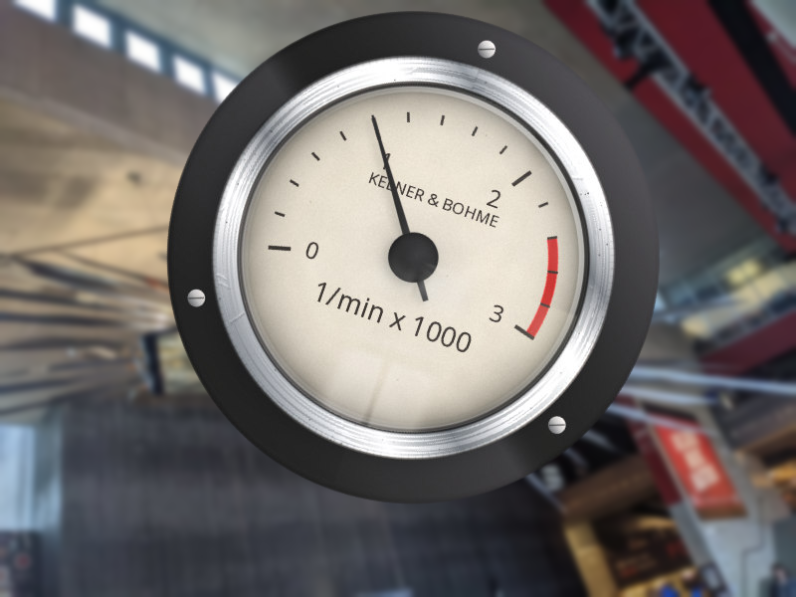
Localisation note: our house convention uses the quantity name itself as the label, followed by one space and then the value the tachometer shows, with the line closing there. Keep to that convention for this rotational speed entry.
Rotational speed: 1000 rpm
